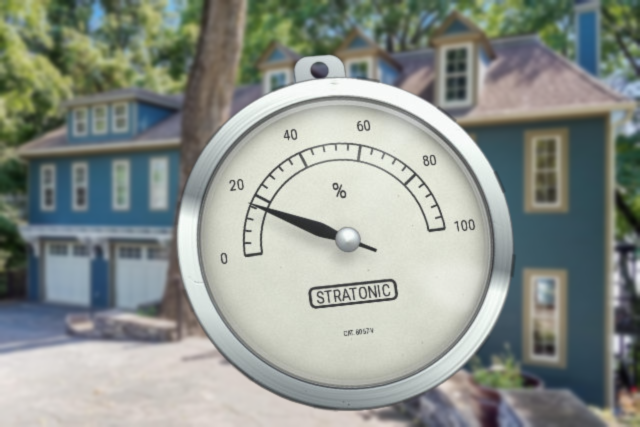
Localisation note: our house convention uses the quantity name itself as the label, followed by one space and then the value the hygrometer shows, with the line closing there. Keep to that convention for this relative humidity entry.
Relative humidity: 16 %
